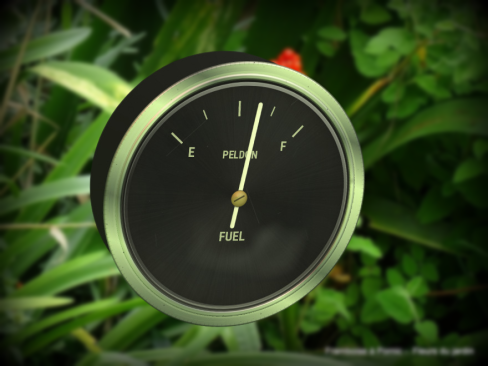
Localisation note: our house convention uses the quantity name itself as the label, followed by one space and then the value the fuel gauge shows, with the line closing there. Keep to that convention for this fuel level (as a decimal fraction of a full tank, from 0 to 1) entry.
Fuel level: 0.625
